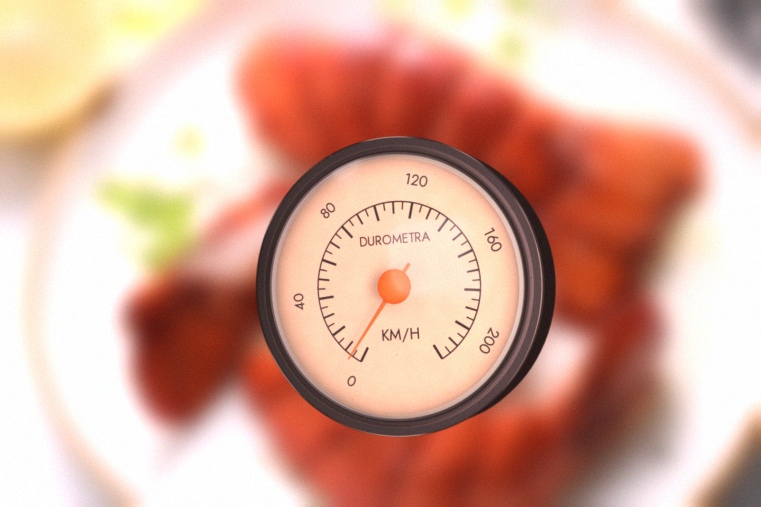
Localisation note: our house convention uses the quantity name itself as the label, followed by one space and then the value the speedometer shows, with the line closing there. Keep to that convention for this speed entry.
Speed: 5 km/h
